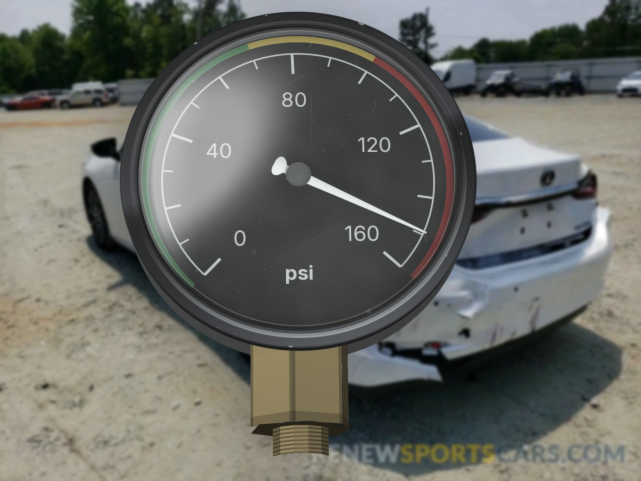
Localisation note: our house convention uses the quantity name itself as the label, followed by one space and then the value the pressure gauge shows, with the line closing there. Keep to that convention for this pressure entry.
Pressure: 150 psi
